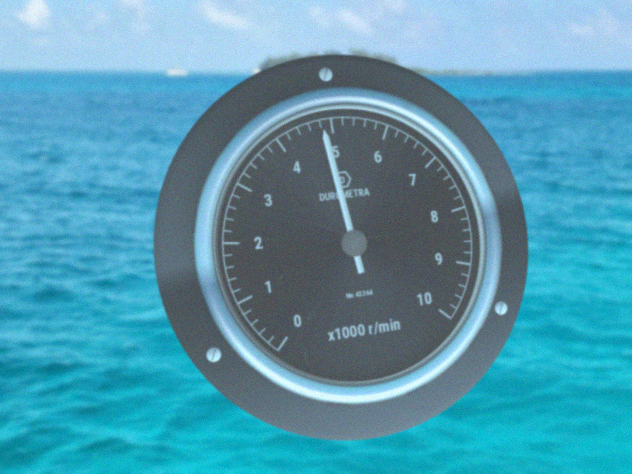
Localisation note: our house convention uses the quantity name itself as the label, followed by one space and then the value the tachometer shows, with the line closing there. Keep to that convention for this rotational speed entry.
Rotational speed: 4800 rpm
